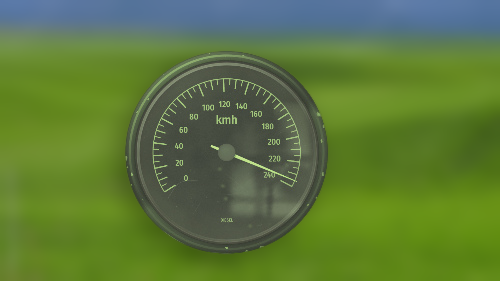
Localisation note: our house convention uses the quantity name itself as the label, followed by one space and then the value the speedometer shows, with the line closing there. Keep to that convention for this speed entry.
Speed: 235 km/h
